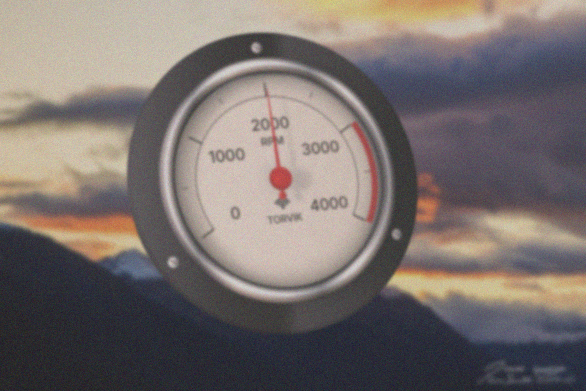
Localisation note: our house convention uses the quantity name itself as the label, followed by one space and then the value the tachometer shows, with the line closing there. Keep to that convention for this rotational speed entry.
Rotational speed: 2000 rpm
